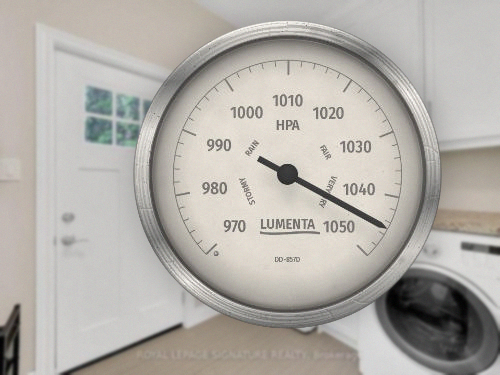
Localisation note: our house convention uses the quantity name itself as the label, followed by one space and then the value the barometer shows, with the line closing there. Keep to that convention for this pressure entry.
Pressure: 1045 hPa
